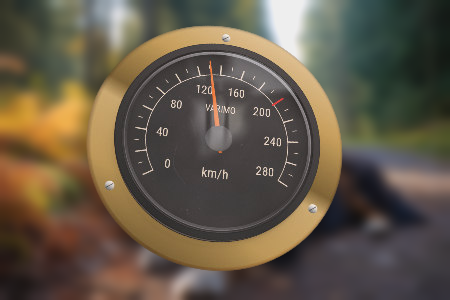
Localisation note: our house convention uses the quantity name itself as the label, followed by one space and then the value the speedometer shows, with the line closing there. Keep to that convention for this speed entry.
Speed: 130 km/h
